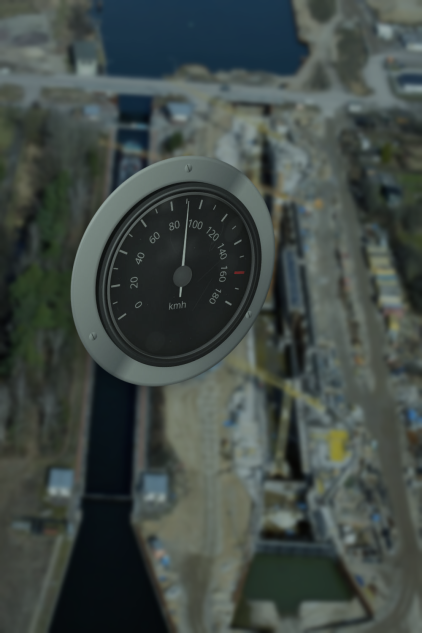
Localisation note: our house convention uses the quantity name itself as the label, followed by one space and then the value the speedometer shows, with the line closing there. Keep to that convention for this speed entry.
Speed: 90 km/h
